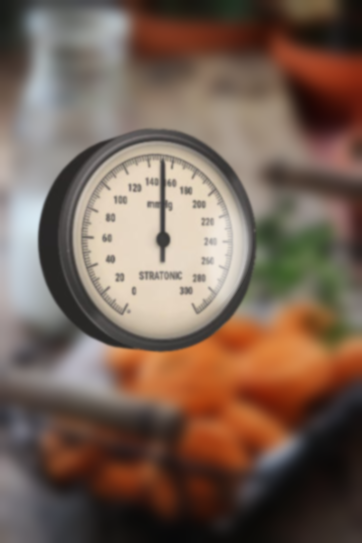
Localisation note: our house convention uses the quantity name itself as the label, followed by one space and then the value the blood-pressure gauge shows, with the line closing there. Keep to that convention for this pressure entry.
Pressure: 150 mmHg
